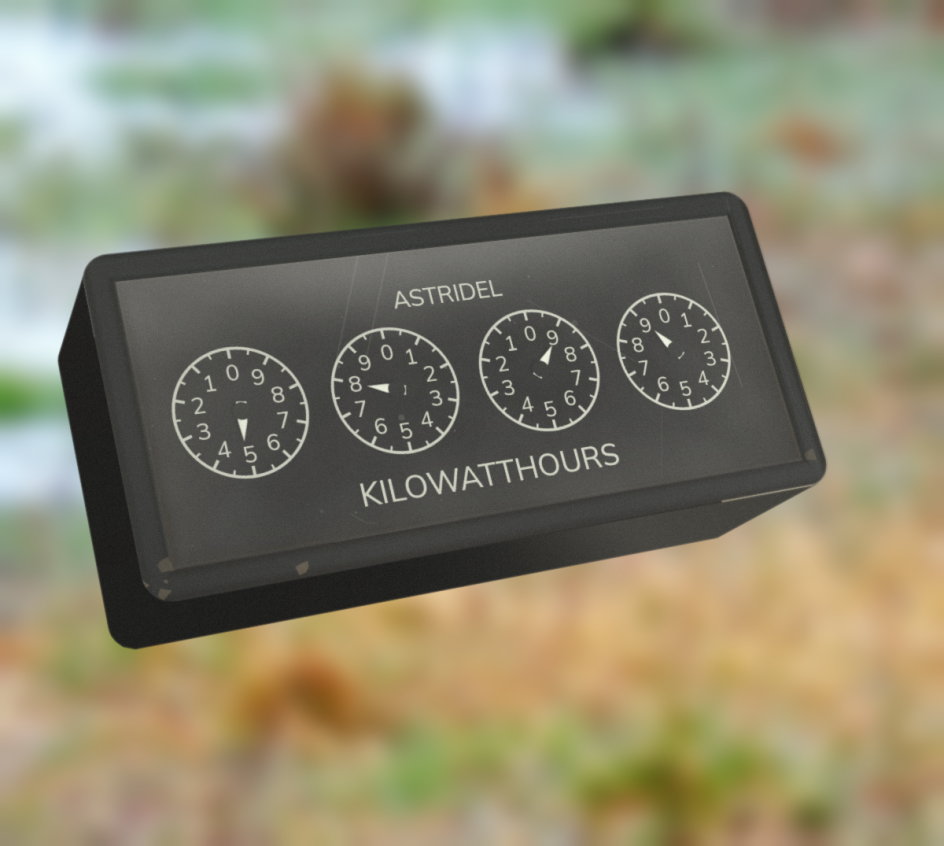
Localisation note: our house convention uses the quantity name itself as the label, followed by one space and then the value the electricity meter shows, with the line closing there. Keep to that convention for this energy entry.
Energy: 4789 kWh
